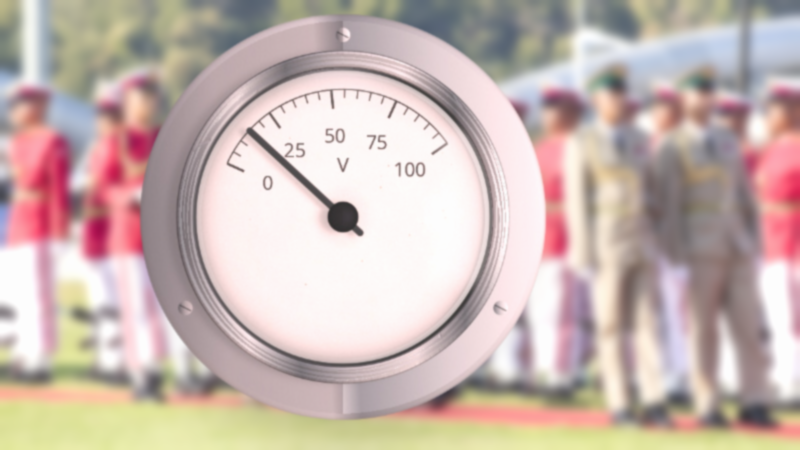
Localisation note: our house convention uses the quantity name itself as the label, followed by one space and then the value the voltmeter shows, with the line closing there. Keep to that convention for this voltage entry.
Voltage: 15 V
